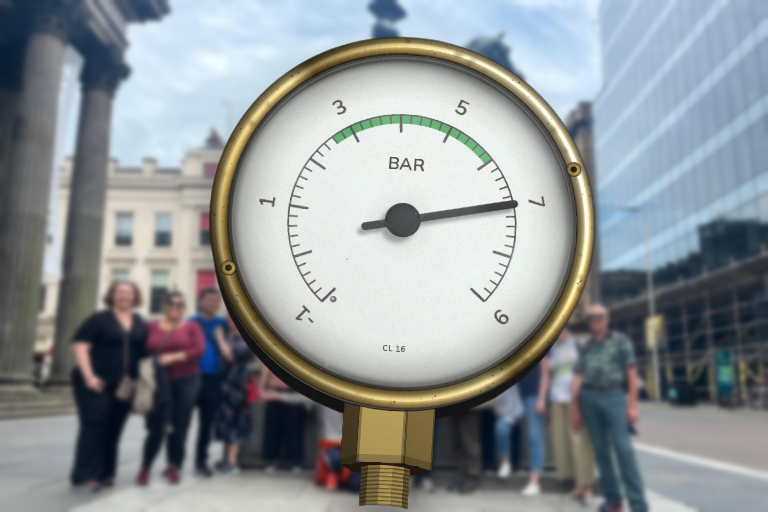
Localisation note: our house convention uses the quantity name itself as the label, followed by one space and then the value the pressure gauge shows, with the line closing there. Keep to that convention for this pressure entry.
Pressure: 7 bar
